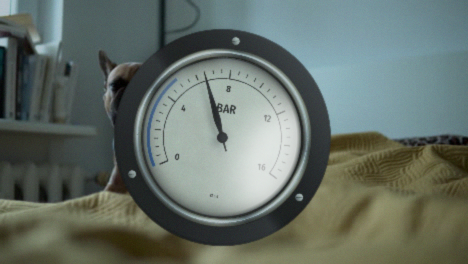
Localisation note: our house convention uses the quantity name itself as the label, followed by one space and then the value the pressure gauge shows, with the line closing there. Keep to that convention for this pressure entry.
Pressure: 6.5 bar
